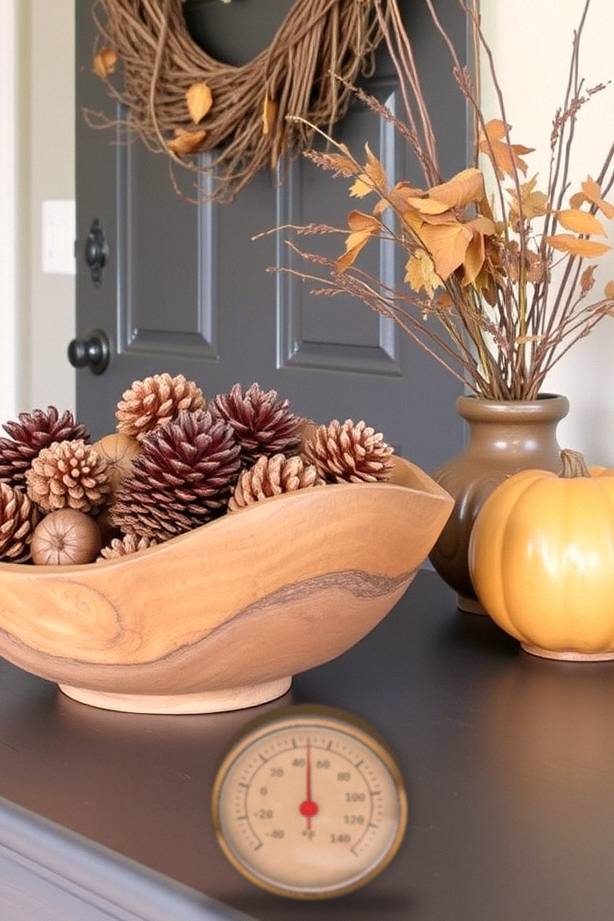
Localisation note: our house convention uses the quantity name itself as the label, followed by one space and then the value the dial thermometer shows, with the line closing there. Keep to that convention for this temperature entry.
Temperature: 48 °F
